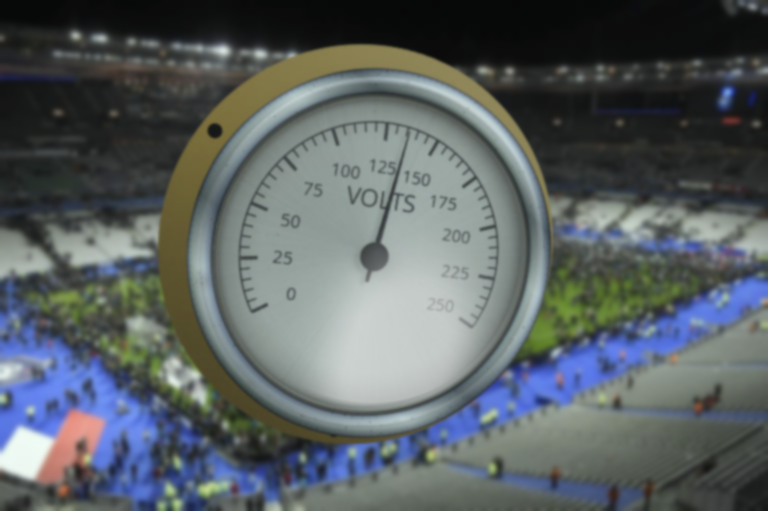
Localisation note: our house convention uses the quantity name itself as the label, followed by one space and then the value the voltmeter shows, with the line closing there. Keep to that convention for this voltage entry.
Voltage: 135 V
